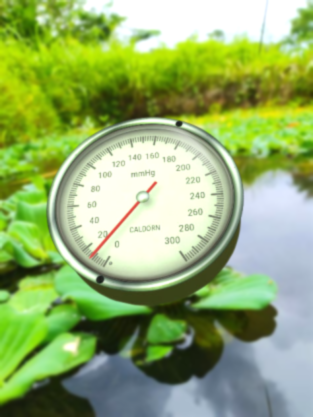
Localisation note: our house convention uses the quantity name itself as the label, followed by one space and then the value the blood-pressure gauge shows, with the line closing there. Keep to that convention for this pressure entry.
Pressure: 10 mmHg
